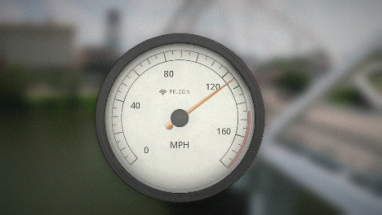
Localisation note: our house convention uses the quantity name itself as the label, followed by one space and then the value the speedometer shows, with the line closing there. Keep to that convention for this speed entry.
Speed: 125 mph
